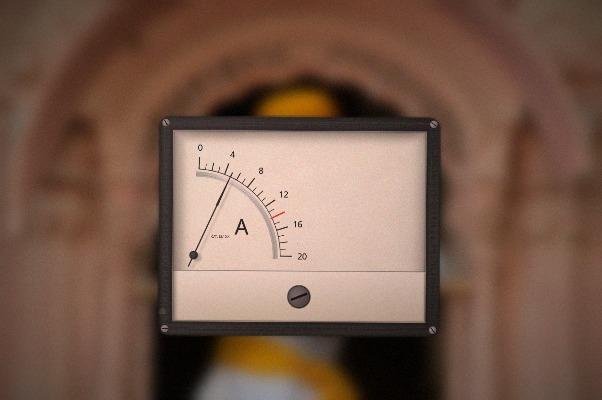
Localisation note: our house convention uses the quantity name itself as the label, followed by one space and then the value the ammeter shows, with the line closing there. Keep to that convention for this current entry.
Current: 5 A
